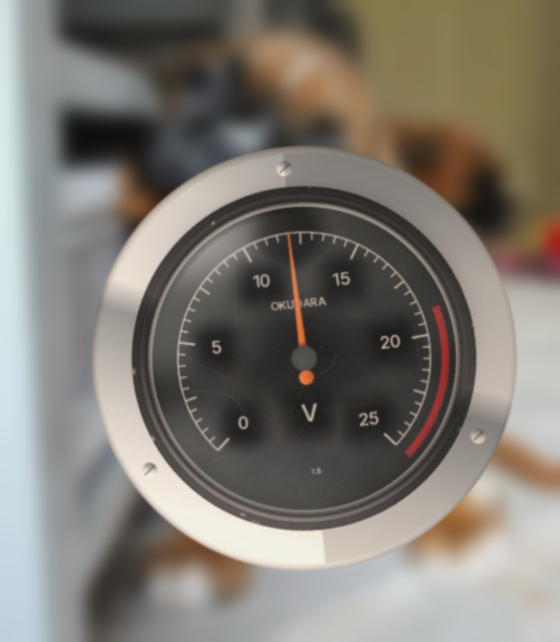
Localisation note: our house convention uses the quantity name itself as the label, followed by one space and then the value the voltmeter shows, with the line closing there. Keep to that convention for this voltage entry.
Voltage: 12 V
